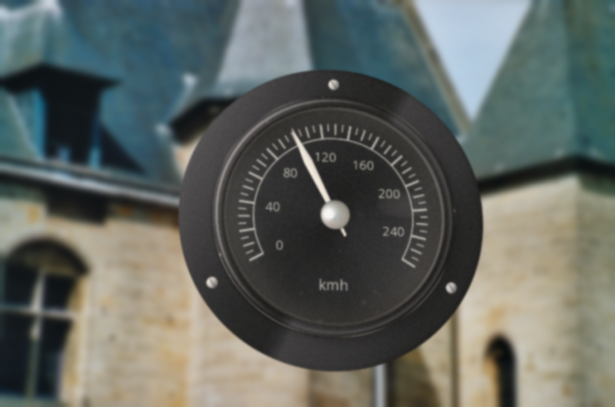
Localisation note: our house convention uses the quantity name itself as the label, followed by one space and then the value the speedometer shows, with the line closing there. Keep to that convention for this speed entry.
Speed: 100 km/h
